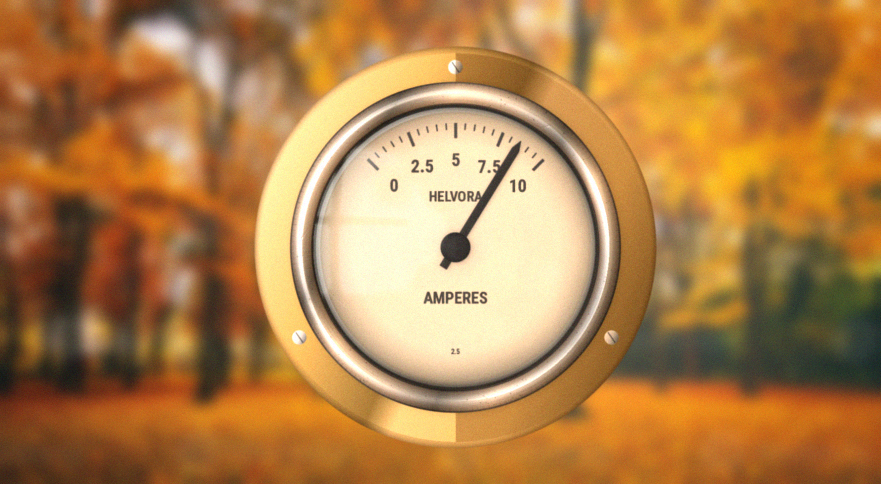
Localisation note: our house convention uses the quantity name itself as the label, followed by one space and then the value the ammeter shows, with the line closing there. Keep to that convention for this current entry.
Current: 8.5 A
